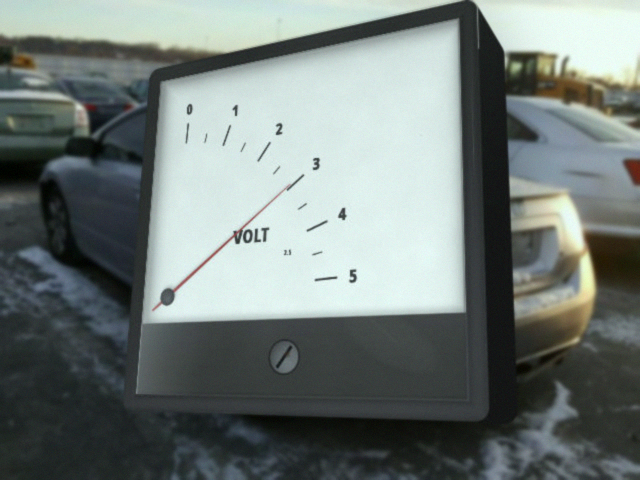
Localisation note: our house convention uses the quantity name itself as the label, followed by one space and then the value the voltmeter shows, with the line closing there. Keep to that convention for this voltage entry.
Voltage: 3 V
